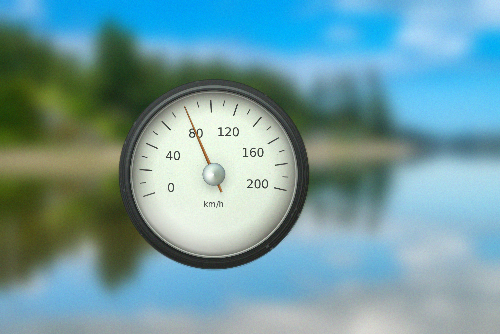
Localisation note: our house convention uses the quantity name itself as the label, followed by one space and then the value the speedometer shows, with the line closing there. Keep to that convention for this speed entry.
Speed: 80 km/h
